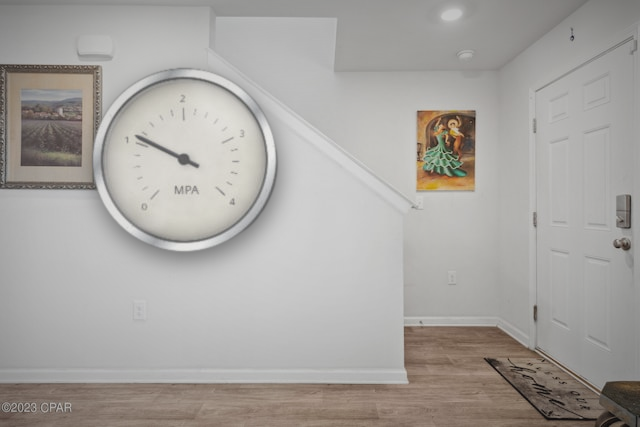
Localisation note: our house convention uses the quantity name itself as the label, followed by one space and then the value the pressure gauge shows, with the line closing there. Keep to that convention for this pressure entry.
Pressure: 1.1 MPa
